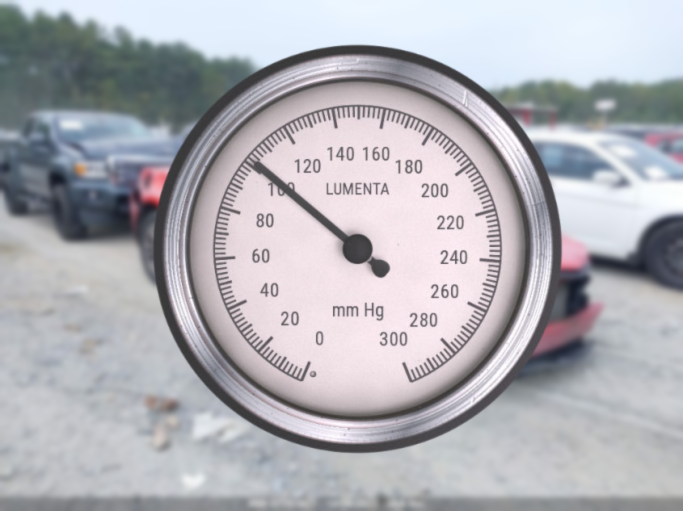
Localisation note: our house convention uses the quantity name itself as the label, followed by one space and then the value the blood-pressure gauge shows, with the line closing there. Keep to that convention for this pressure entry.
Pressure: 102 mmHg
